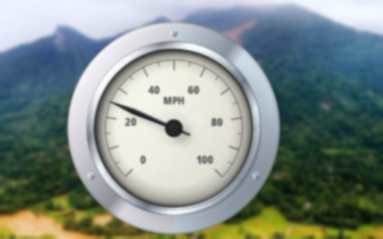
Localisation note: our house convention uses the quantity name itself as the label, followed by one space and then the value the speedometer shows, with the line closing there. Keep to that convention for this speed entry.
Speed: 25 mph
